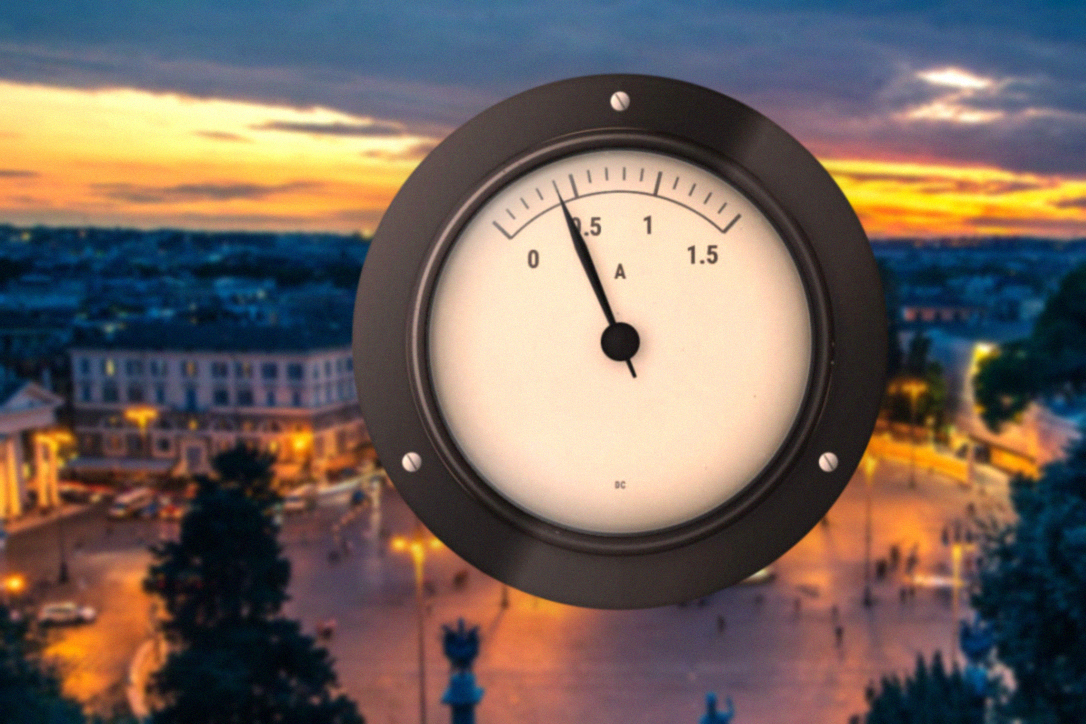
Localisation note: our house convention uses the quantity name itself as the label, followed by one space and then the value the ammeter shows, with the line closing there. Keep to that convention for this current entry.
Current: 0.4 A
